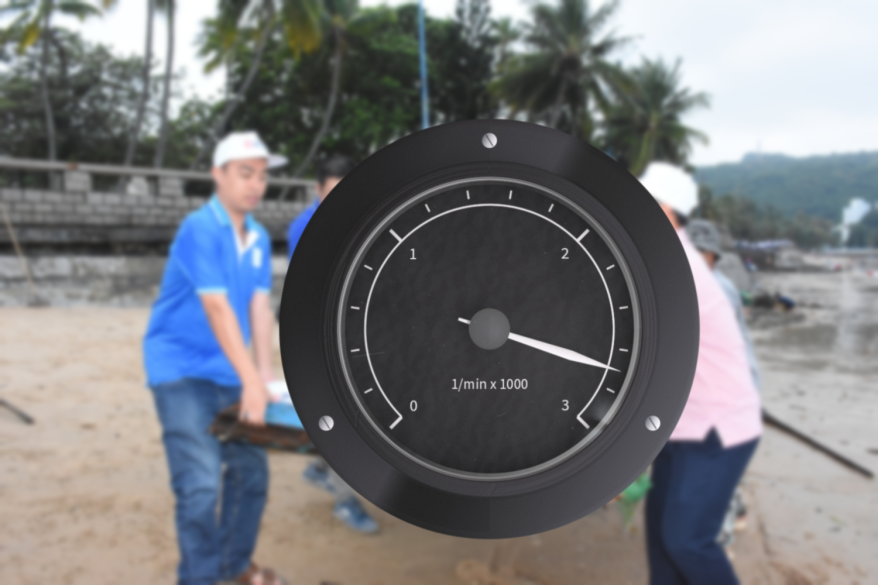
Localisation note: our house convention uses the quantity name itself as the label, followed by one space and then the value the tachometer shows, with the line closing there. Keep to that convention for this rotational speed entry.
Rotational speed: 2700 rpm
